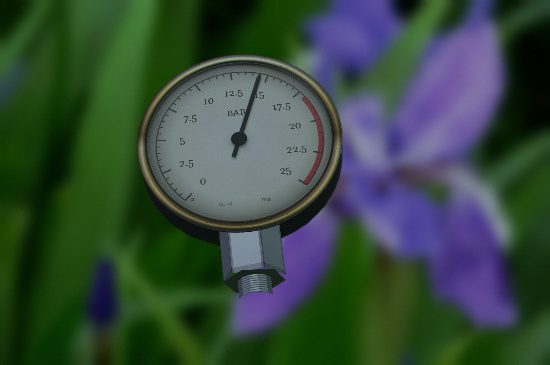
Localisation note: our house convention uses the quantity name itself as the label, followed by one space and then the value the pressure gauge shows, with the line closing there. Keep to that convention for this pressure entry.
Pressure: 14.5 bar
